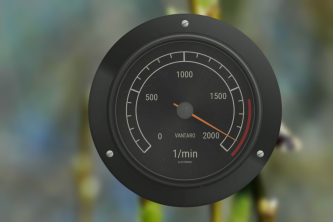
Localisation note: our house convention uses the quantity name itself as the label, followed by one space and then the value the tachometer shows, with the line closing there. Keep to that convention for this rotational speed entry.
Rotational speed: 1900 rpm
